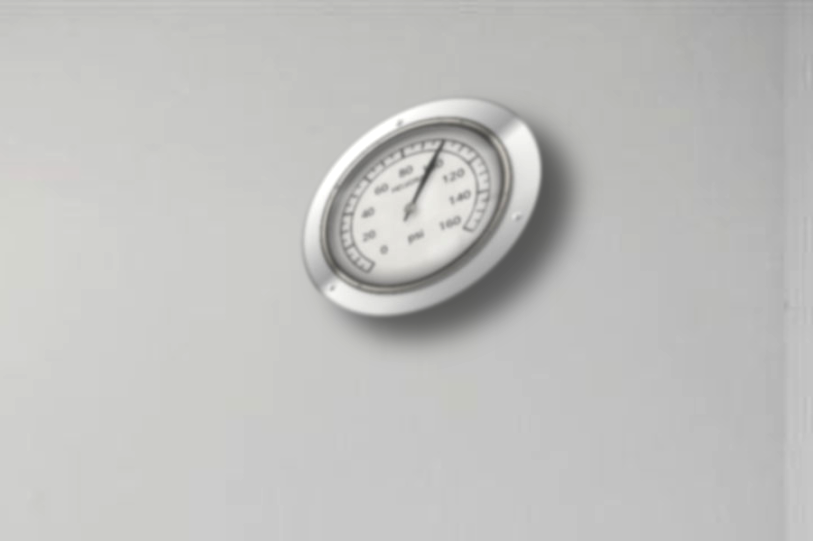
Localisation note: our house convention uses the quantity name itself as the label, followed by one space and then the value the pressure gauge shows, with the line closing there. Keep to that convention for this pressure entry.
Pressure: 100 psi
